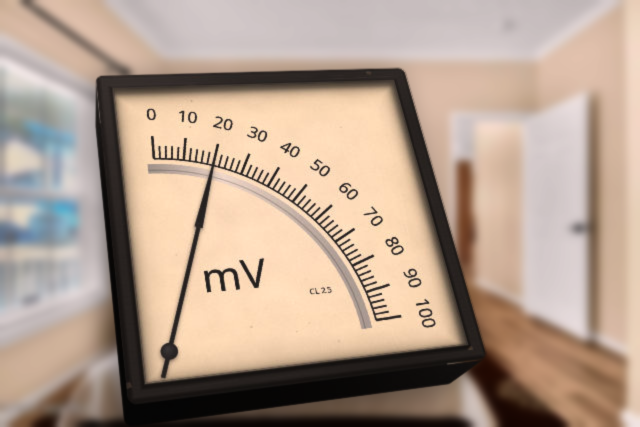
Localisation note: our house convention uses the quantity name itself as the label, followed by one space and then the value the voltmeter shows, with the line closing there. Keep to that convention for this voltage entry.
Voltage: 20 mV
